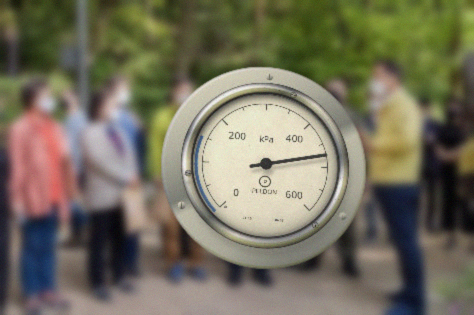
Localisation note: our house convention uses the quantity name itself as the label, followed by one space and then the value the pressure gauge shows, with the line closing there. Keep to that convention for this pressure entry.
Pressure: 475 kPa
